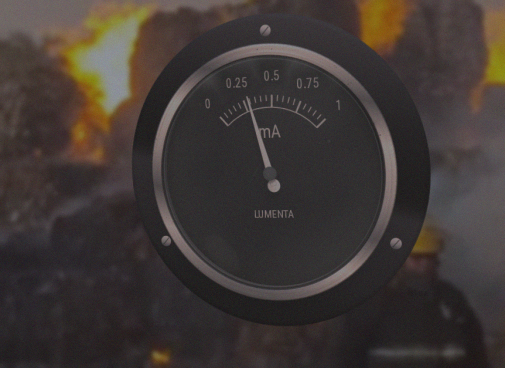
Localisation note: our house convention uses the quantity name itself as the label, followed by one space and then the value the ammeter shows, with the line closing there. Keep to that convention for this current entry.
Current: 0.3 mA
